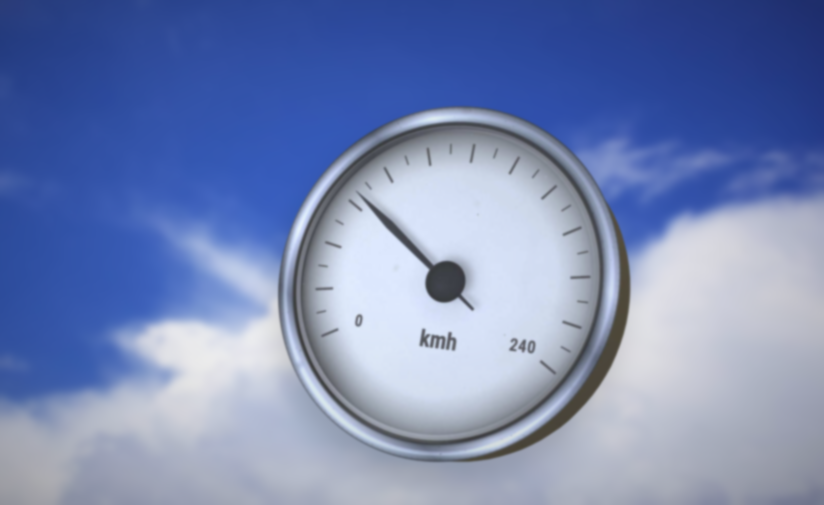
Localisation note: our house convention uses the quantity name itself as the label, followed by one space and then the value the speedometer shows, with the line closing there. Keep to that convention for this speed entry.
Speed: 65 km/h
